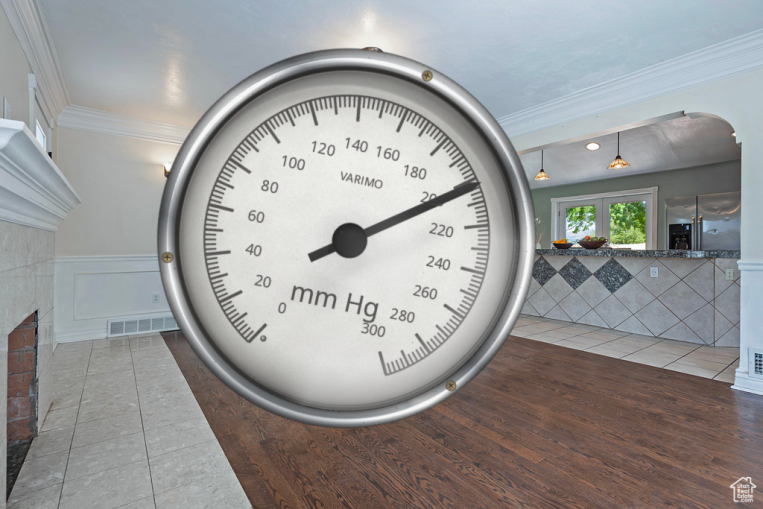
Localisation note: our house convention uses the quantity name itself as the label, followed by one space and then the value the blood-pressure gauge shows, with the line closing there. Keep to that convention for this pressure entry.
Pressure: 202 mmHg
